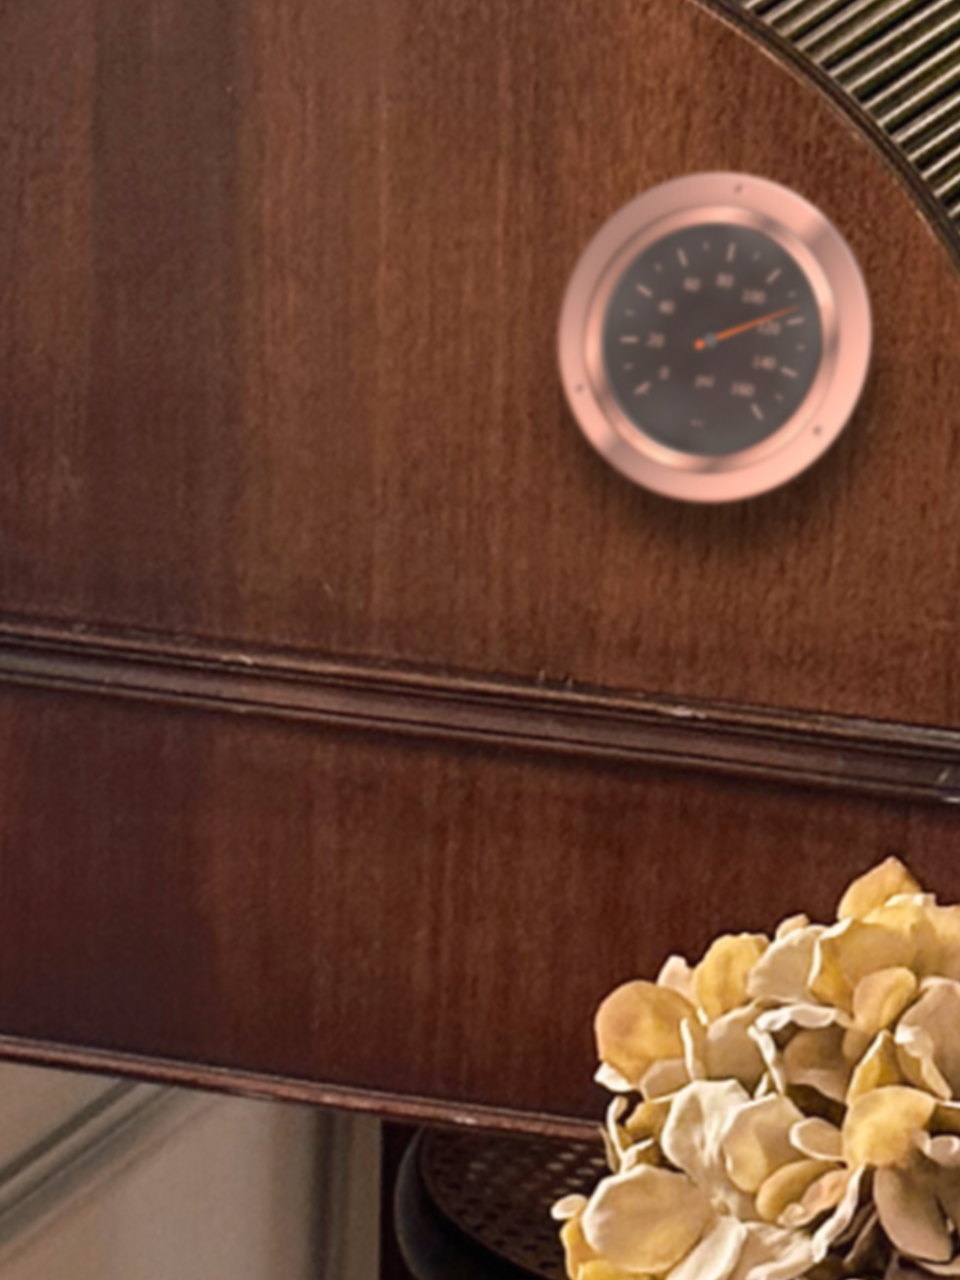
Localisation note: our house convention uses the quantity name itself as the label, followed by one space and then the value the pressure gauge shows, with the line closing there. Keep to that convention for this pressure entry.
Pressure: 115 psi
